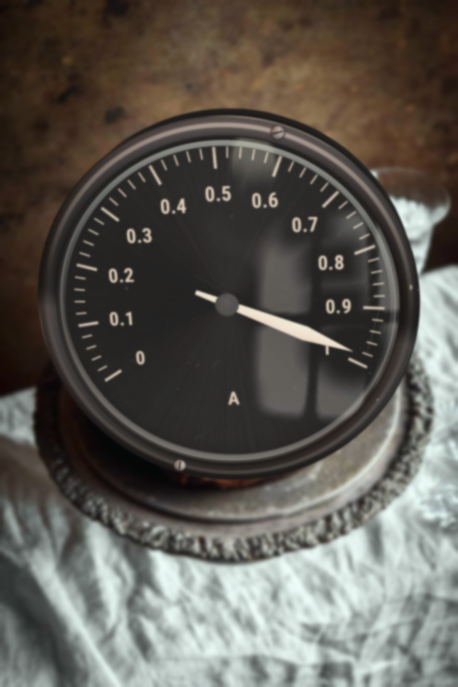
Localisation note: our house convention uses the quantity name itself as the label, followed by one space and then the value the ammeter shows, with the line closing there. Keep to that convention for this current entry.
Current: 0.98 A
